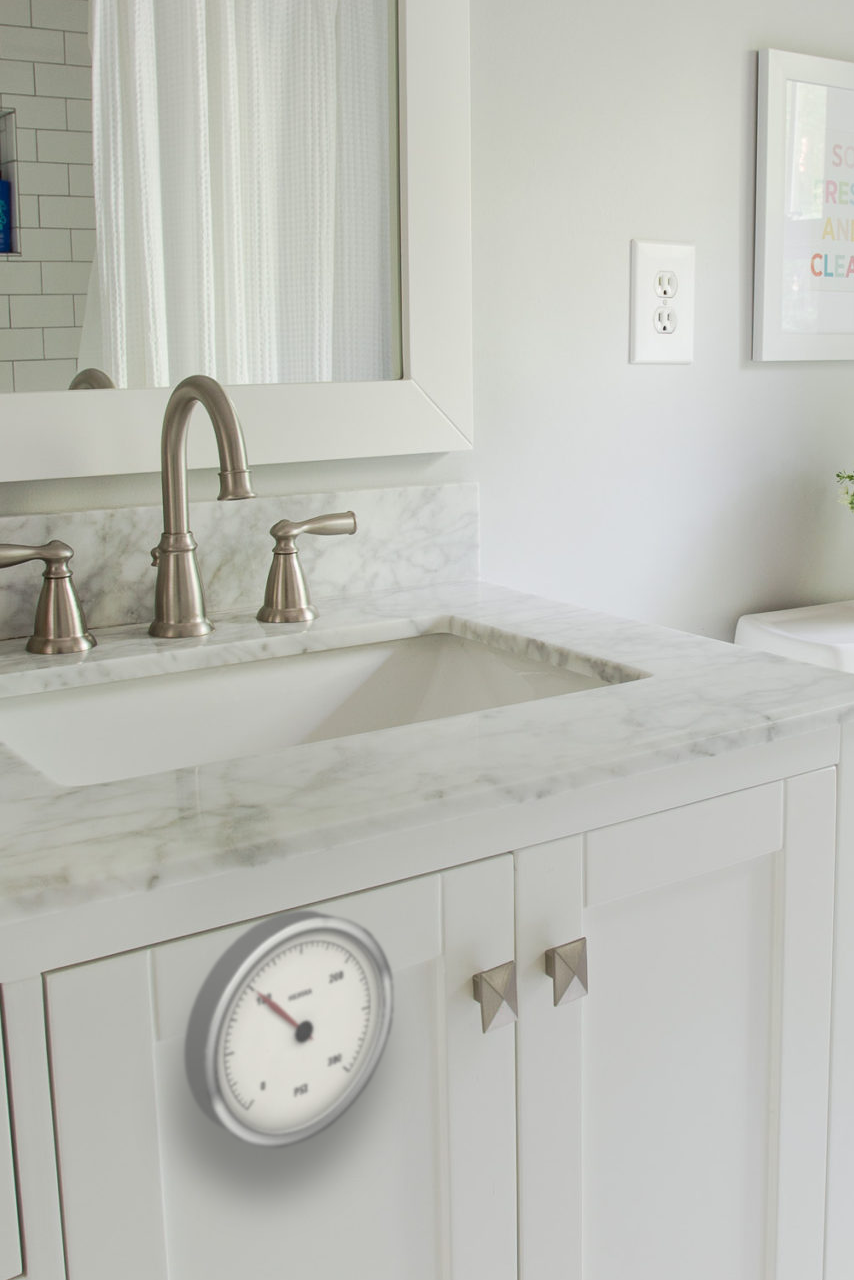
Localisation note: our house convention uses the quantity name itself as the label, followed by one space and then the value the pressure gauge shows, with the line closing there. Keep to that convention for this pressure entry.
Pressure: 100 psi
